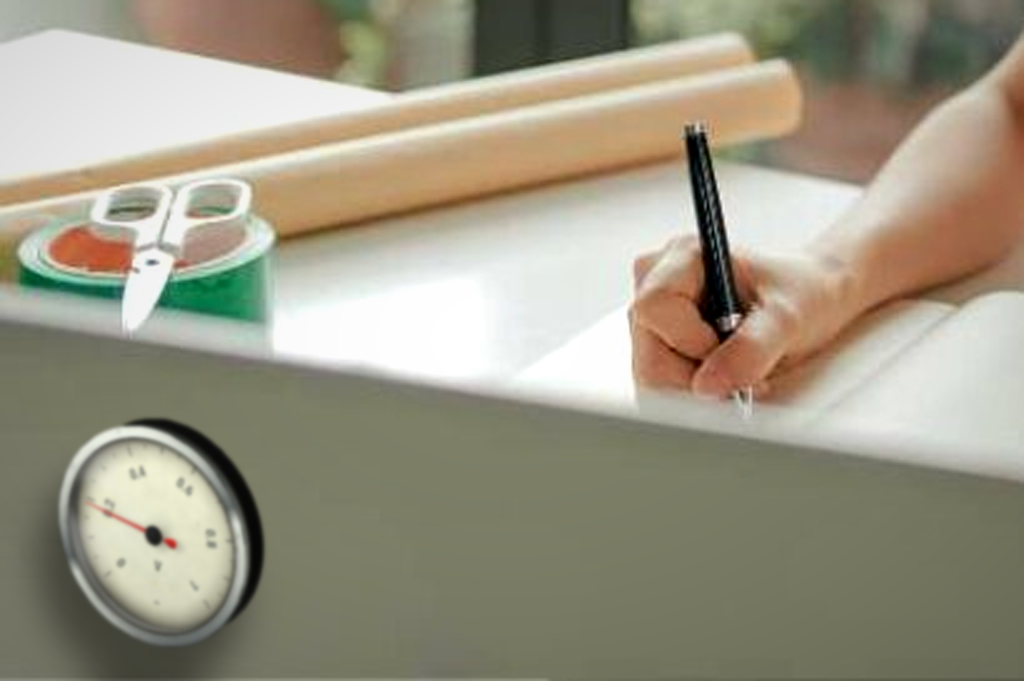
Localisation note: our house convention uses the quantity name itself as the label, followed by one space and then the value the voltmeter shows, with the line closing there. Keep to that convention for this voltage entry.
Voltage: 0.2 V
